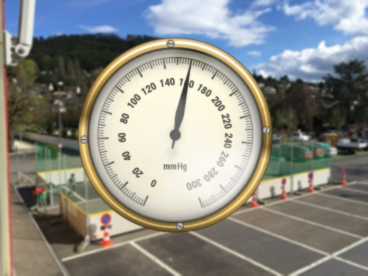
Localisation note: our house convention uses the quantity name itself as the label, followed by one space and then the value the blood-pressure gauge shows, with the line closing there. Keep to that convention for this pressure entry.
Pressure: 160 mmHg
